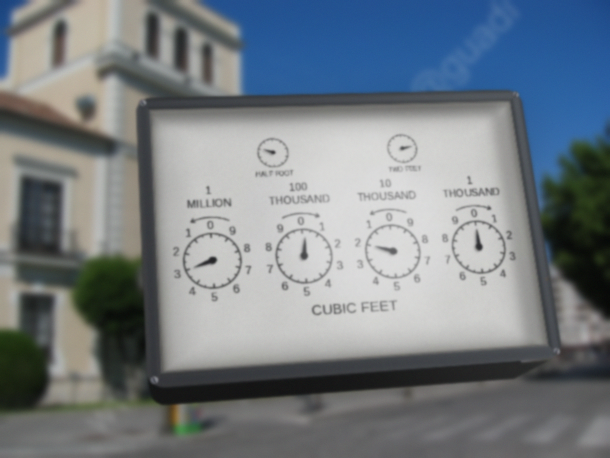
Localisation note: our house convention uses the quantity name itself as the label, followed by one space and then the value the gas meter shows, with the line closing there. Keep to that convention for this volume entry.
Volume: 302000 ft³
